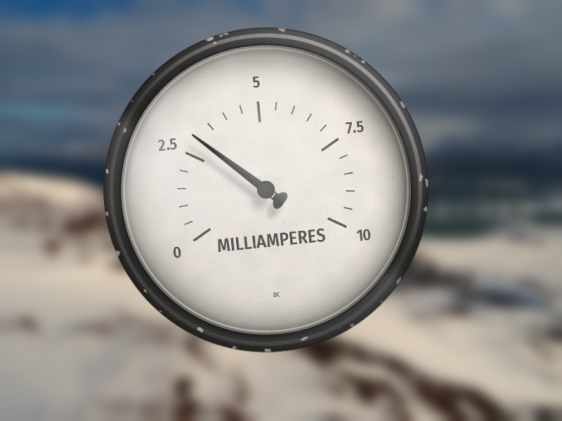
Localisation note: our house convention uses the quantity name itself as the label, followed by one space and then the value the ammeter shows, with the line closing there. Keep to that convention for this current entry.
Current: 3 mA
